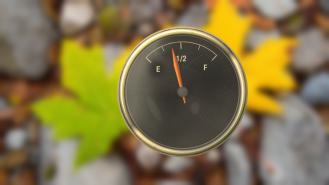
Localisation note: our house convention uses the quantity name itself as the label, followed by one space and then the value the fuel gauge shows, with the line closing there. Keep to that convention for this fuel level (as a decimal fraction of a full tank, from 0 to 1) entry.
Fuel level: 0.375
